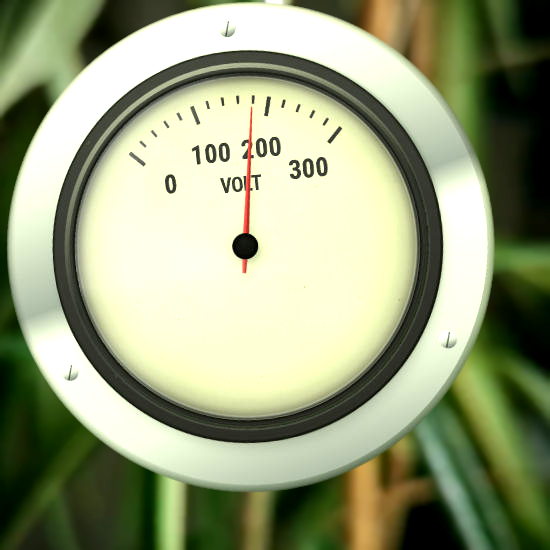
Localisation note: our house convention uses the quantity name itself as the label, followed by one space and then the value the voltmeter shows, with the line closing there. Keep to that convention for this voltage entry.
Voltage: 180 V
